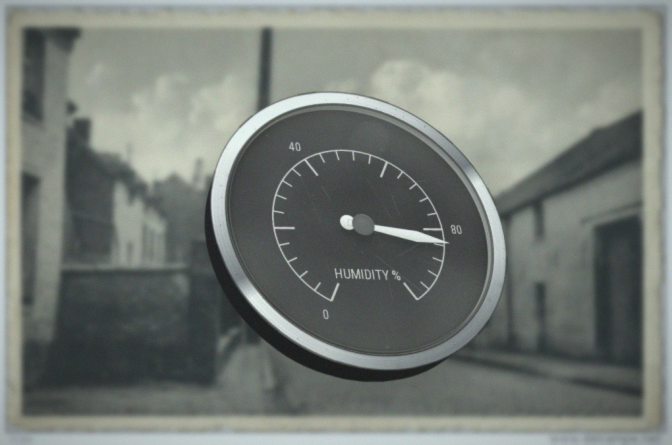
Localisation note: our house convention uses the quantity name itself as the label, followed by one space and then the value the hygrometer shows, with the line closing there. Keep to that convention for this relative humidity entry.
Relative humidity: 84 %
